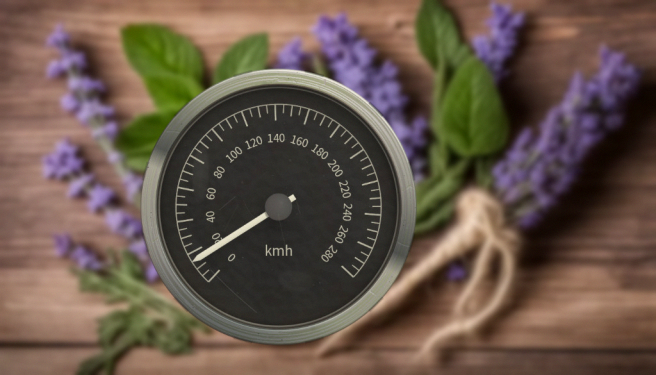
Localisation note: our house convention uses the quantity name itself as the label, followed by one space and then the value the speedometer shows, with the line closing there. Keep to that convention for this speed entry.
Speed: 15 km/h
